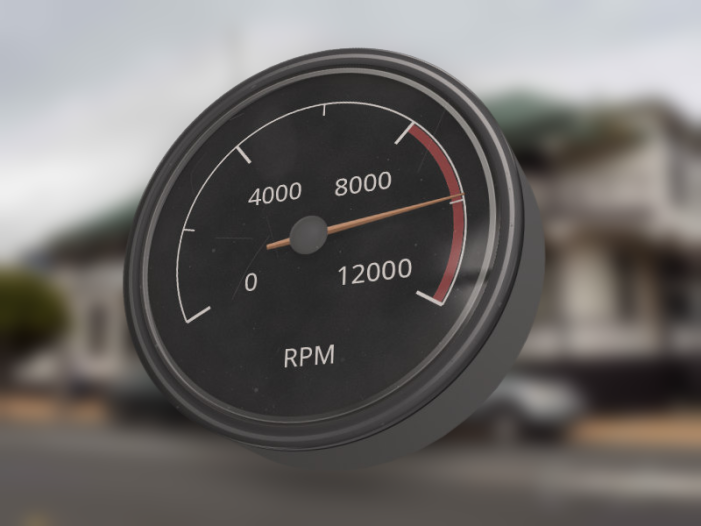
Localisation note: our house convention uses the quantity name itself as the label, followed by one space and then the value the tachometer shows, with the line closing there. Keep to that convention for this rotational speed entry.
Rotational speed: 10000 rpm
